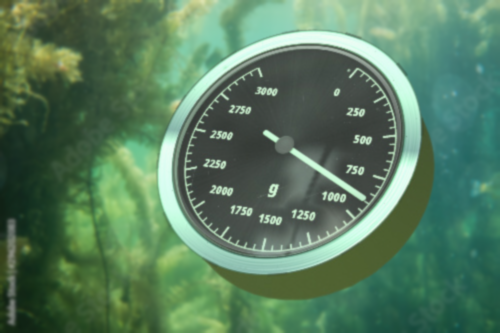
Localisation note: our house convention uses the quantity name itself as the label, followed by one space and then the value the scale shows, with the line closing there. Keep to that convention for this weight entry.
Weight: 900 g
